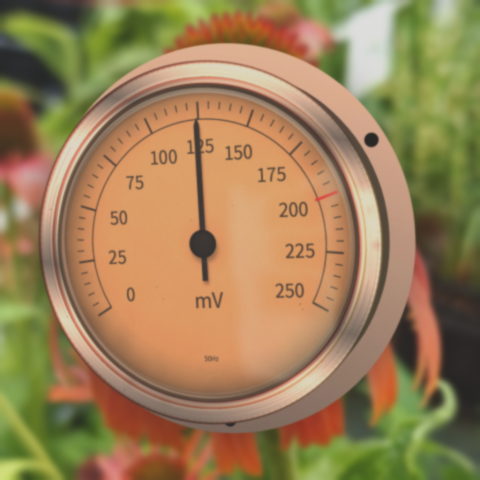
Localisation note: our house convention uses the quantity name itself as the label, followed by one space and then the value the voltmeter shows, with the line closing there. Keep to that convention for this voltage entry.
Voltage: 125 mV
